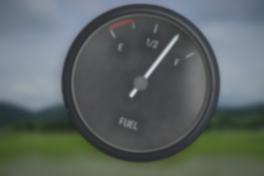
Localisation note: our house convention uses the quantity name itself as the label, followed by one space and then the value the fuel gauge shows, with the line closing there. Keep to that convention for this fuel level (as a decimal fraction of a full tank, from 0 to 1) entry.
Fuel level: 0.75
